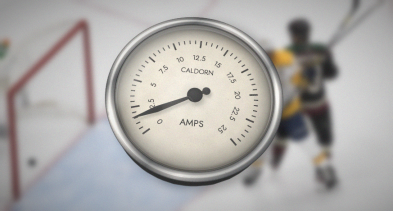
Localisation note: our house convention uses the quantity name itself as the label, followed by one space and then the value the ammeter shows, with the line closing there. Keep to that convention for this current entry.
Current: 1.5 A
